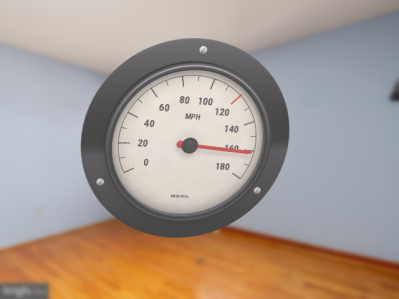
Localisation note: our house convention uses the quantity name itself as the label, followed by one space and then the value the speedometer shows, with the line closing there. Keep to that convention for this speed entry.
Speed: 160 mph
